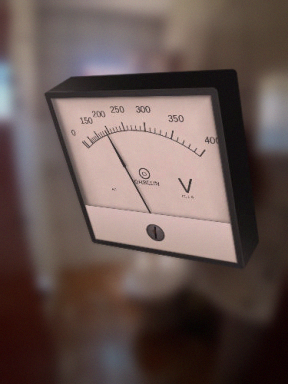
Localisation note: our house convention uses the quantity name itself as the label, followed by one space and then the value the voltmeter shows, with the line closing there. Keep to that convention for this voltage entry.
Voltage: 200 V
